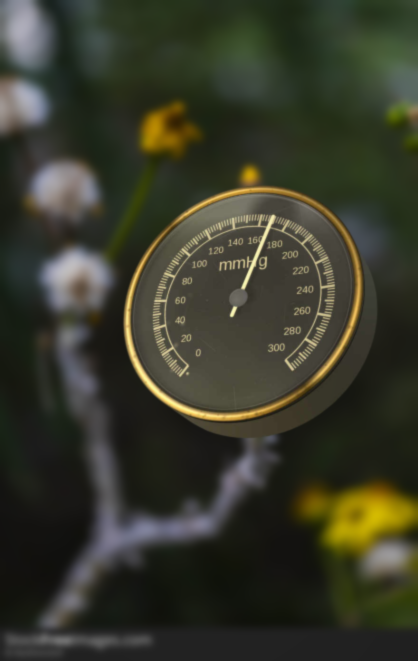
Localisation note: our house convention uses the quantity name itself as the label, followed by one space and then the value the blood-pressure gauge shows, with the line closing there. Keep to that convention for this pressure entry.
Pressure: 170 mmHg
